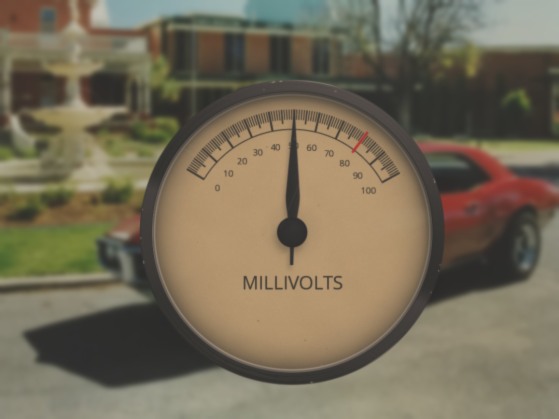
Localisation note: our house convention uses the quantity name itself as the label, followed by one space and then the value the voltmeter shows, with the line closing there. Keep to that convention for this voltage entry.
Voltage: 50 mV
